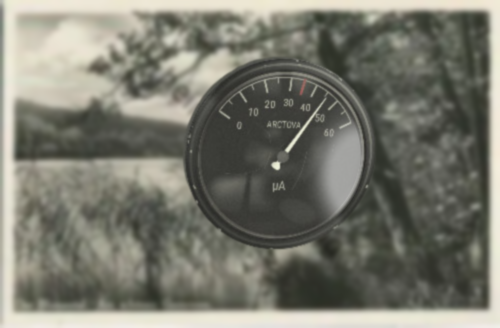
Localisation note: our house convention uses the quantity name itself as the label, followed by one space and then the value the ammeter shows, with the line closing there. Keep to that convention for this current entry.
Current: 45 µA
